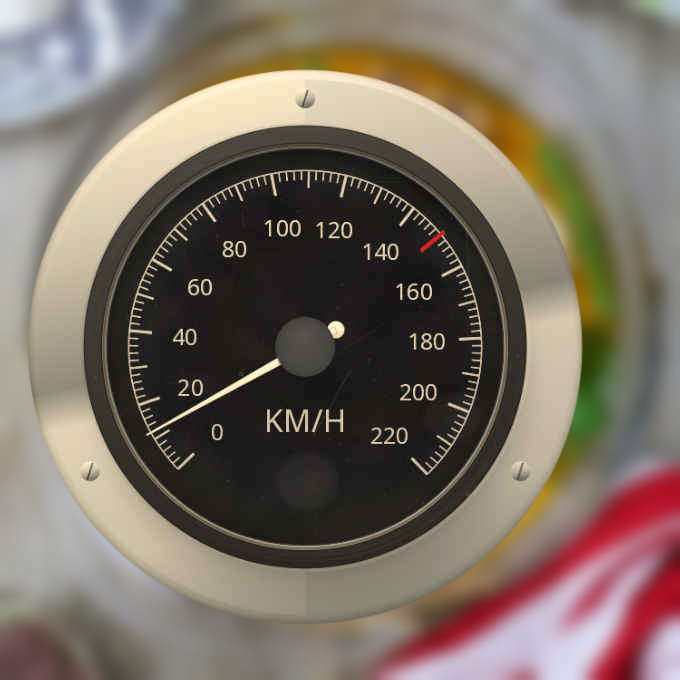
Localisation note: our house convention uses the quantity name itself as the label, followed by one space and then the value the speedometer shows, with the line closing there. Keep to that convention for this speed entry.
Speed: 12 km/h
